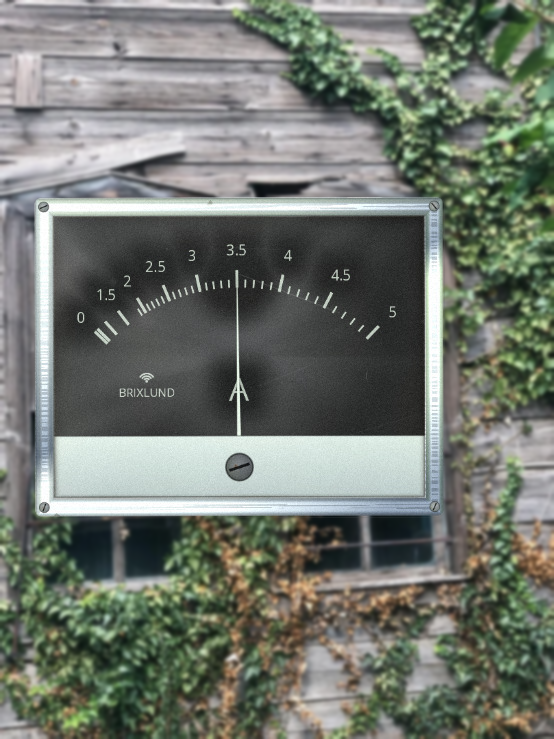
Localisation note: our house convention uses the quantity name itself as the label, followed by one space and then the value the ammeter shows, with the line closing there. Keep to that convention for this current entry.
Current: 3.5 A
